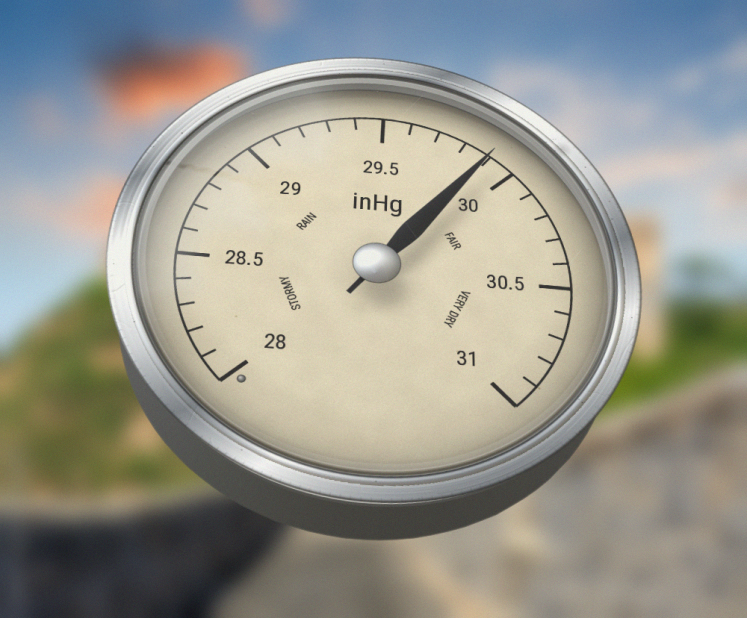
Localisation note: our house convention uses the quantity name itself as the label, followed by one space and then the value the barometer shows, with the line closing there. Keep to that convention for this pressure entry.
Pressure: 29.9 inHg
